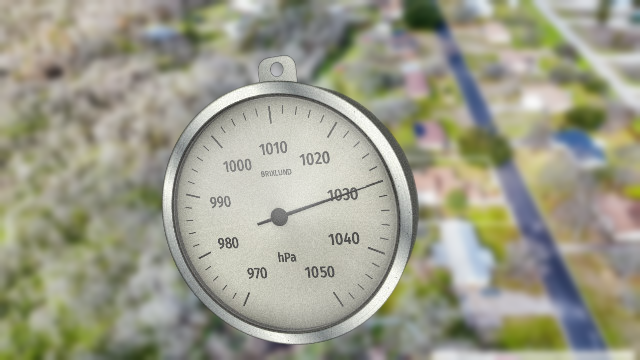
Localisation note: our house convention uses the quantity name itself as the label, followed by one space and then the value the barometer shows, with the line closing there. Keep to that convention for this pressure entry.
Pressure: 1030 hPa
